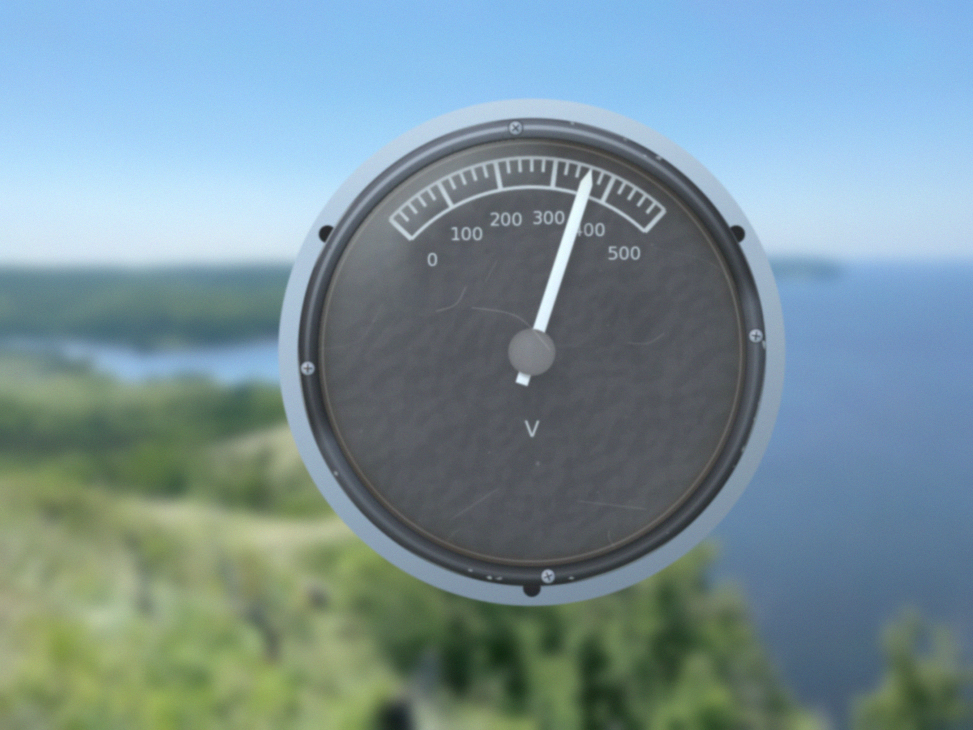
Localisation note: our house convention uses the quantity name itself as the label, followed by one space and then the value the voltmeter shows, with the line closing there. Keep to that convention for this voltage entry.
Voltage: 360 V
